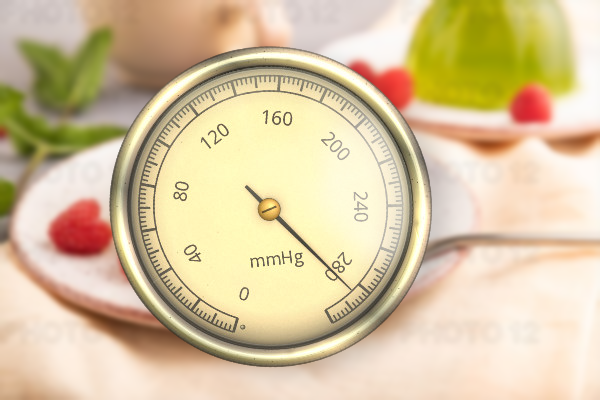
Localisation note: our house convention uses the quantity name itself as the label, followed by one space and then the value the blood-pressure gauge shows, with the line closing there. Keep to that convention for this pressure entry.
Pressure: 284 mmHg
